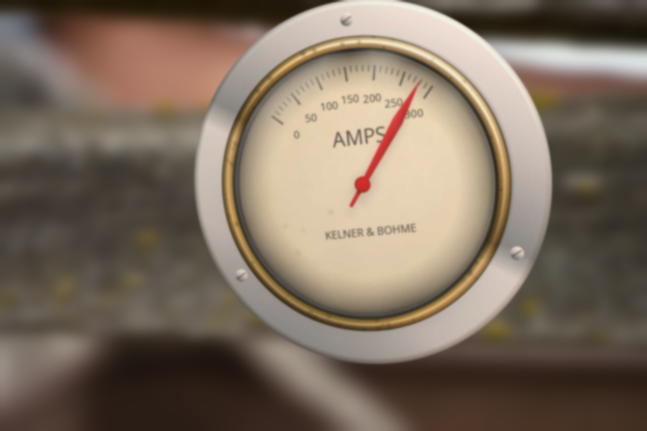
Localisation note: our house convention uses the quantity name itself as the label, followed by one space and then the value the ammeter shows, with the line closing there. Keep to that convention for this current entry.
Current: 280 A
